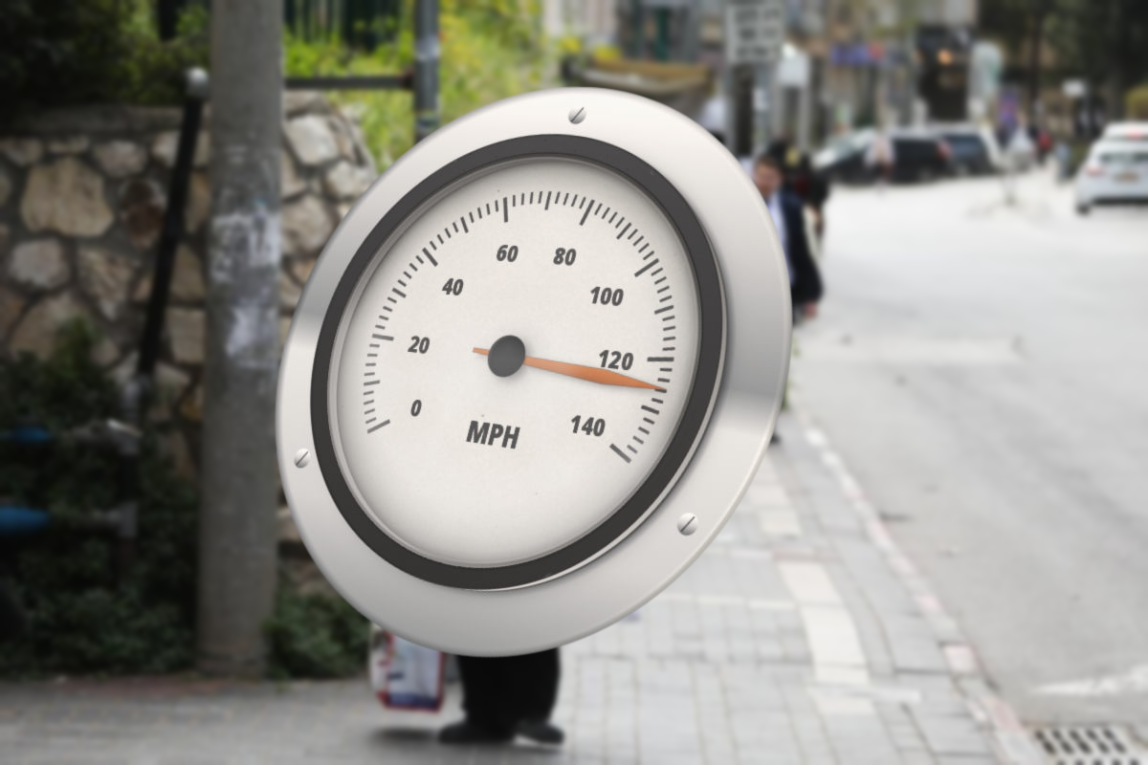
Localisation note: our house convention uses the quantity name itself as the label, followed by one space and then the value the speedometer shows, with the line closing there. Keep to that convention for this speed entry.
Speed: 126 mph
